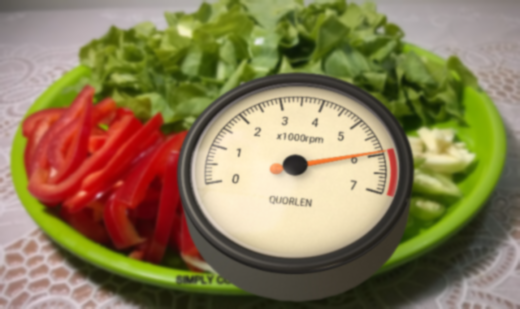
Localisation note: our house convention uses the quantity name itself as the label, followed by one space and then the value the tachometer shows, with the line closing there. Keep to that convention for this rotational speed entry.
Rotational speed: 6000 rpm
